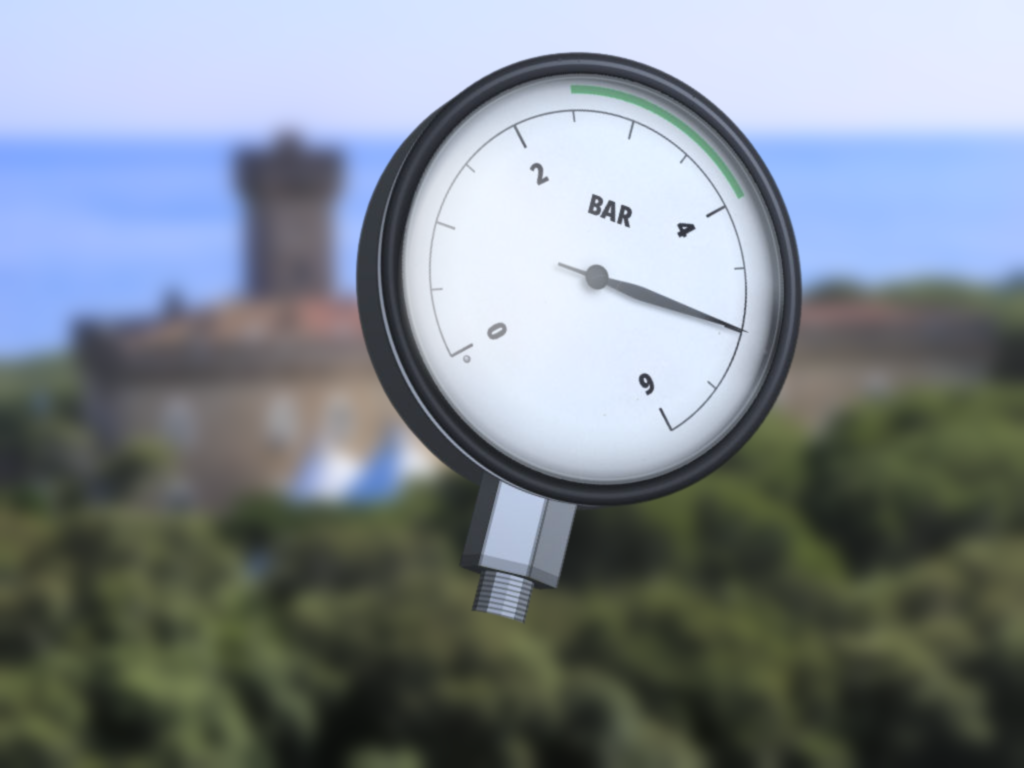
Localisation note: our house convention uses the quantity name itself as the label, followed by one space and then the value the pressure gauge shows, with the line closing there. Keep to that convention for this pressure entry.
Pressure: 5 bar
